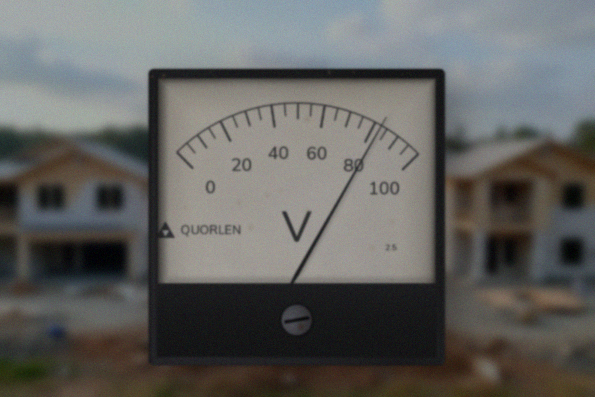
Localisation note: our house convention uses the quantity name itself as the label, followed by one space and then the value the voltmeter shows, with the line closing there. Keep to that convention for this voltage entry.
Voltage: 82.5 V
